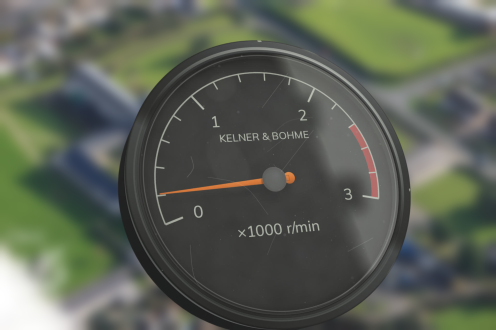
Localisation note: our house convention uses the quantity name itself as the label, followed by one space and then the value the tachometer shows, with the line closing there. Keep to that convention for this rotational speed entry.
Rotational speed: 200 rpm
